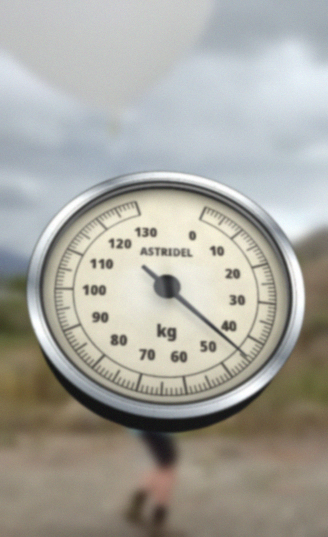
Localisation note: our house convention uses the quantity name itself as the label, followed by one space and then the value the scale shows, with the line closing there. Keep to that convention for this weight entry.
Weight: 45 kg
